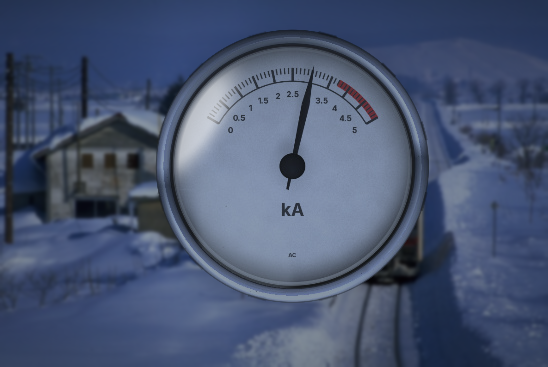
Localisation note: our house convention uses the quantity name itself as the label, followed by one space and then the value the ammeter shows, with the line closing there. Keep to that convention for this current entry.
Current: 3 kA
